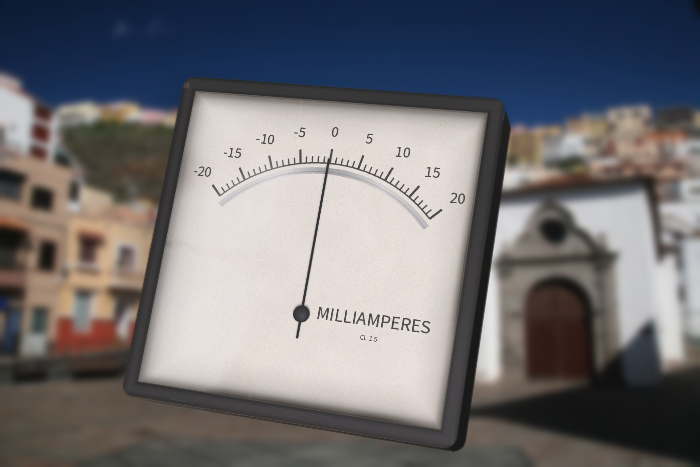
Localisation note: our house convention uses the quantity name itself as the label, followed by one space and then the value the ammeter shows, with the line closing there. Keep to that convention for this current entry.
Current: 0 mA
